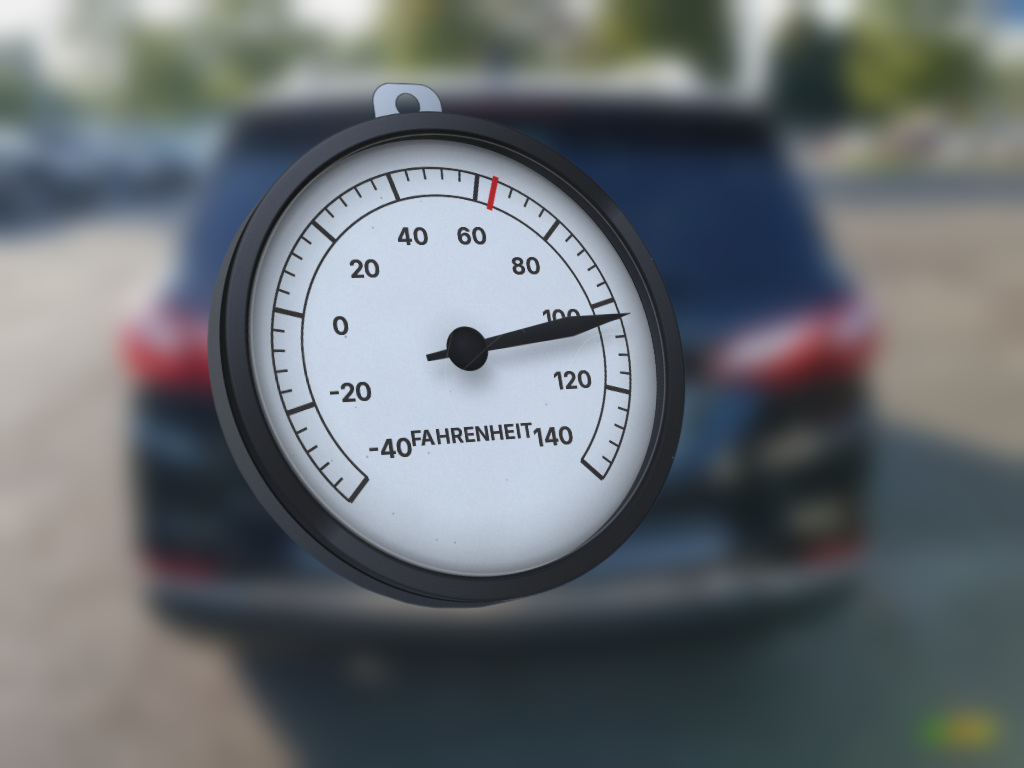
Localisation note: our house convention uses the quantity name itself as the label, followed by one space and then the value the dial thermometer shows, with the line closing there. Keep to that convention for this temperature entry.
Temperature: 104 °F
